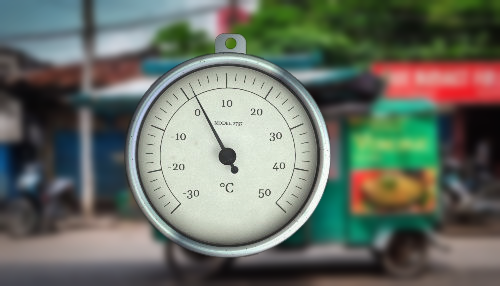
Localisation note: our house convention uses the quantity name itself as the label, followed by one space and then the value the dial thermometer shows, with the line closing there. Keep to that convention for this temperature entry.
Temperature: 2 °C
